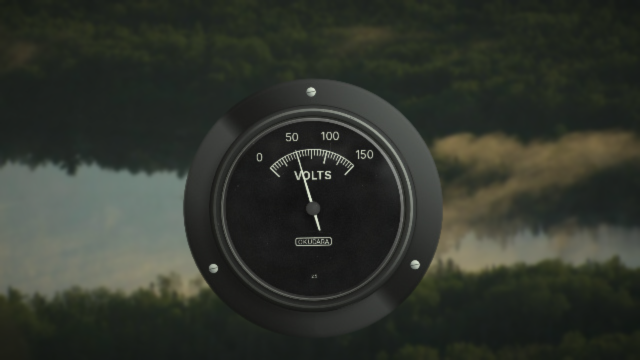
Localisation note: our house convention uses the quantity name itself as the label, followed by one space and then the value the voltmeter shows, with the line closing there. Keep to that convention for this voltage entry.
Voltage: 50 V
